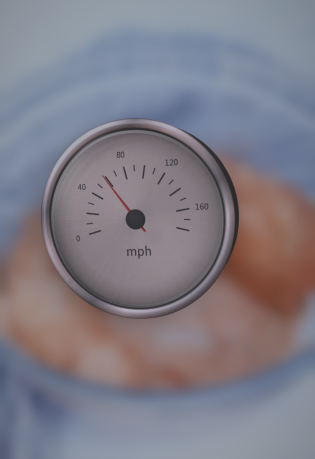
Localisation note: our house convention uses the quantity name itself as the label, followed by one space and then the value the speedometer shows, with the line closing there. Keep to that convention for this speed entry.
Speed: 60 mph
